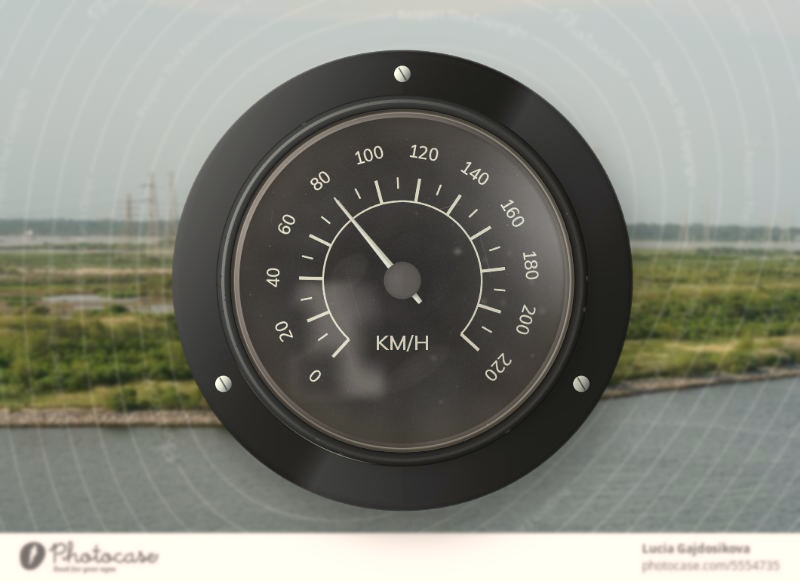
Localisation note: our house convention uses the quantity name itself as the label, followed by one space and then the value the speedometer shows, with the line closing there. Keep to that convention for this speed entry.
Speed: 80 km/h
